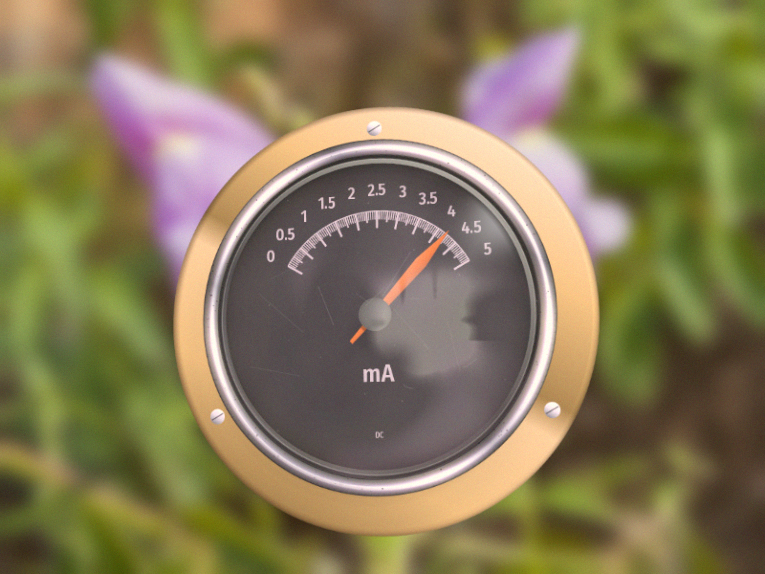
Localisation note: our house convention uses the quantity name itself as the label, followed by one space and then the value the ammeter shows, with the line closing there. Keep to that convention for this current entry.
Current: 4.25 mA
